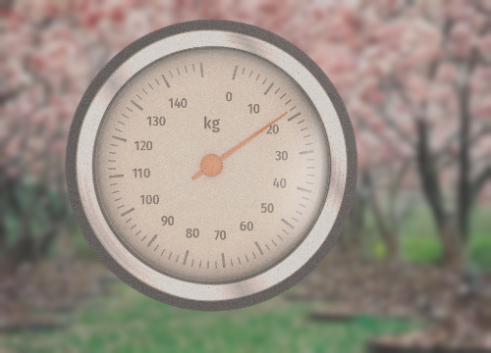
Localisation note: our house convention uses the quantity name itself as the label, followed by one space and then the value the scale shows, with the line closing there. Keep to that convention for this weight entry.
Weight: 18 kg
